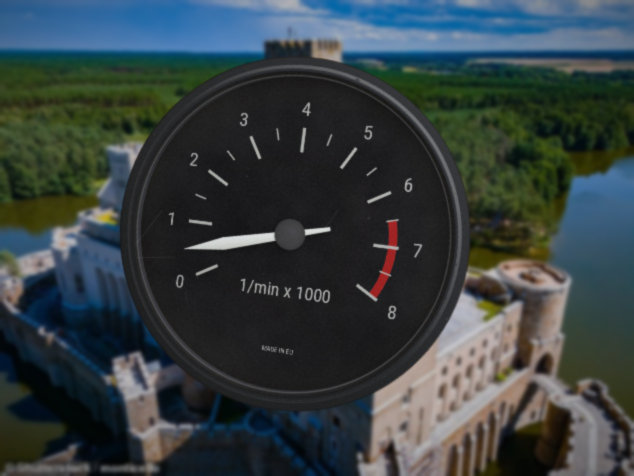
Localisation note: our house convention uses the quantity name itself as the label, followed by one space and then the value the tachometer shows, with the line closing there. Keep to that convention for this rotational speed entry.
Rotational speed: 500 rpm
